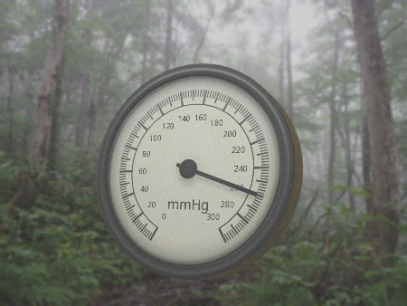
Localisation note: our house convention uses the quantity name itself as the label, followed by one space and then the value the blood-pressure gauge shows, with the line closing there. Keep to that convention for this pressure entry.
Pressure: 260 mmHg
